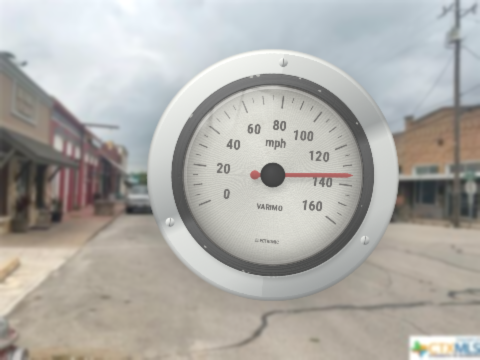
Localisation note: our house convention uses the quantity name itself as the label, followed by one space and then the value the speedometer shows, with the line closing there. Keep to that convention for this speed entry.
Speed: 135 mph
